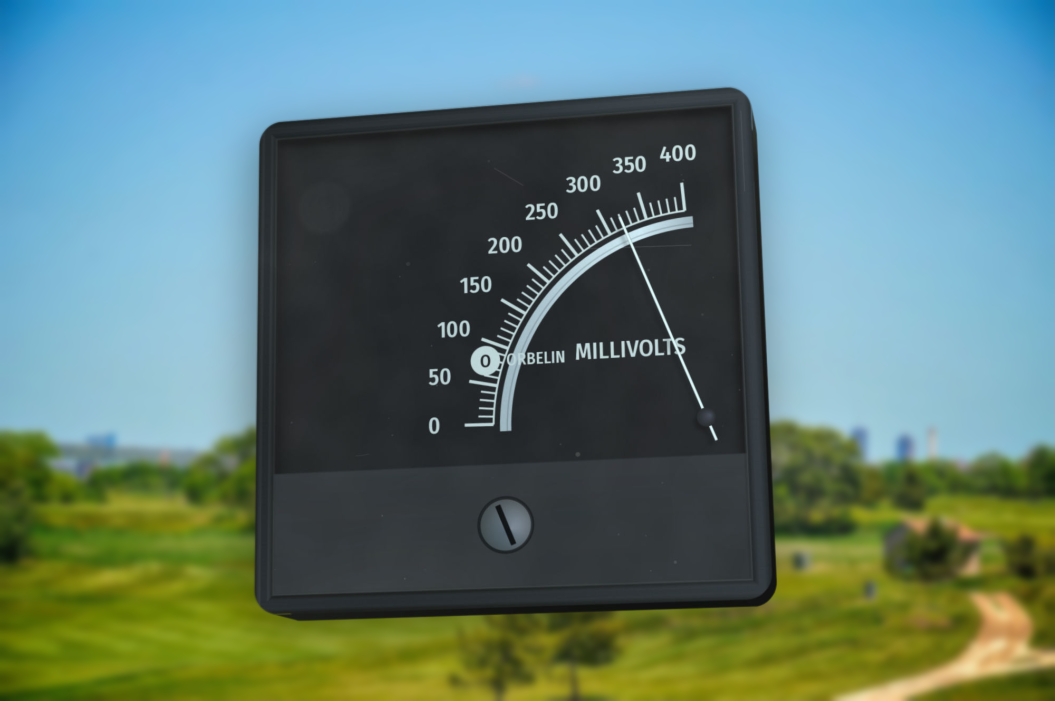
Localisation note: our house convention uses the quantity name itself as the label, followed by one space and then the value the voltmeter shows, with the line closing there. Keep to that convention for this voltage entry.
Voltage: 320 mV
